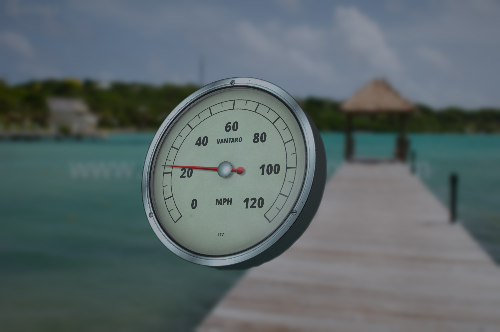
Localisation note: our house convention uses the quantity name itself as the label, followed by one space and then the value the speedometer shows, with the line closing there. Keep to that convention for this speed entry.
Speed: 22.5 mph
